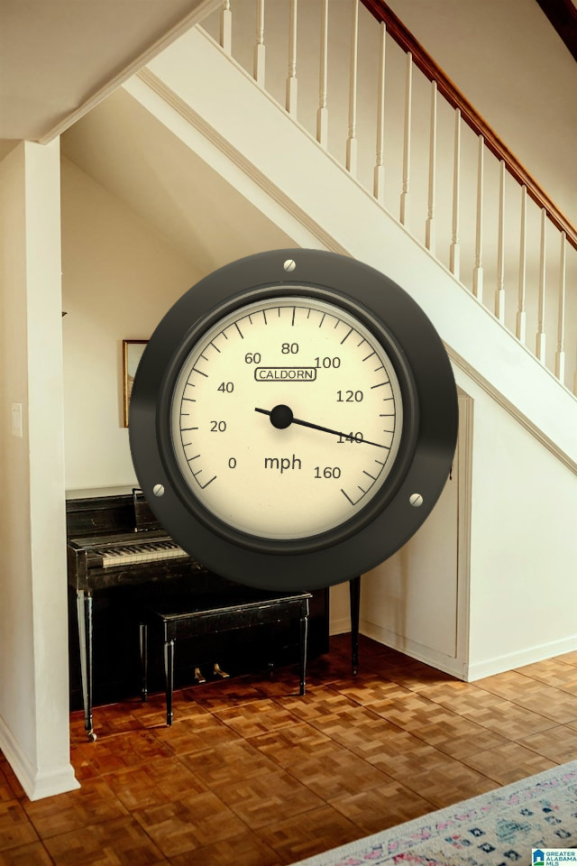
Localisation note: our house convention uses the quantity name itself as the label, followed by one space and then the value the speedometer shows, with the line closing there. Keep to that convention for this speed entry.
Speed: 140 mph
